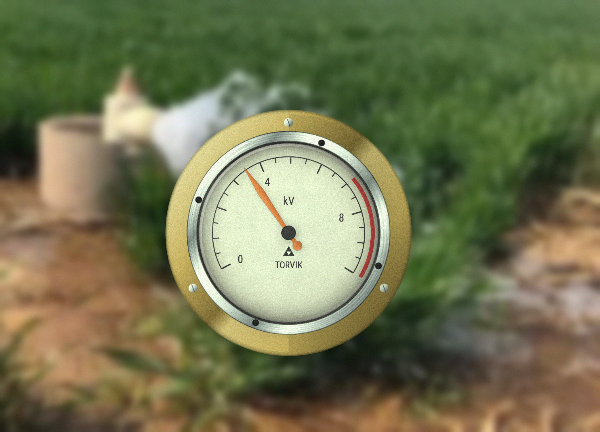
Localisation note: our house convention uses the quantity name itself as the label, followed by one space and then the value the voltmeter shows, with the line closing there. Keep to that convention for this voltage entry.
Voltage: 3.5 kV
